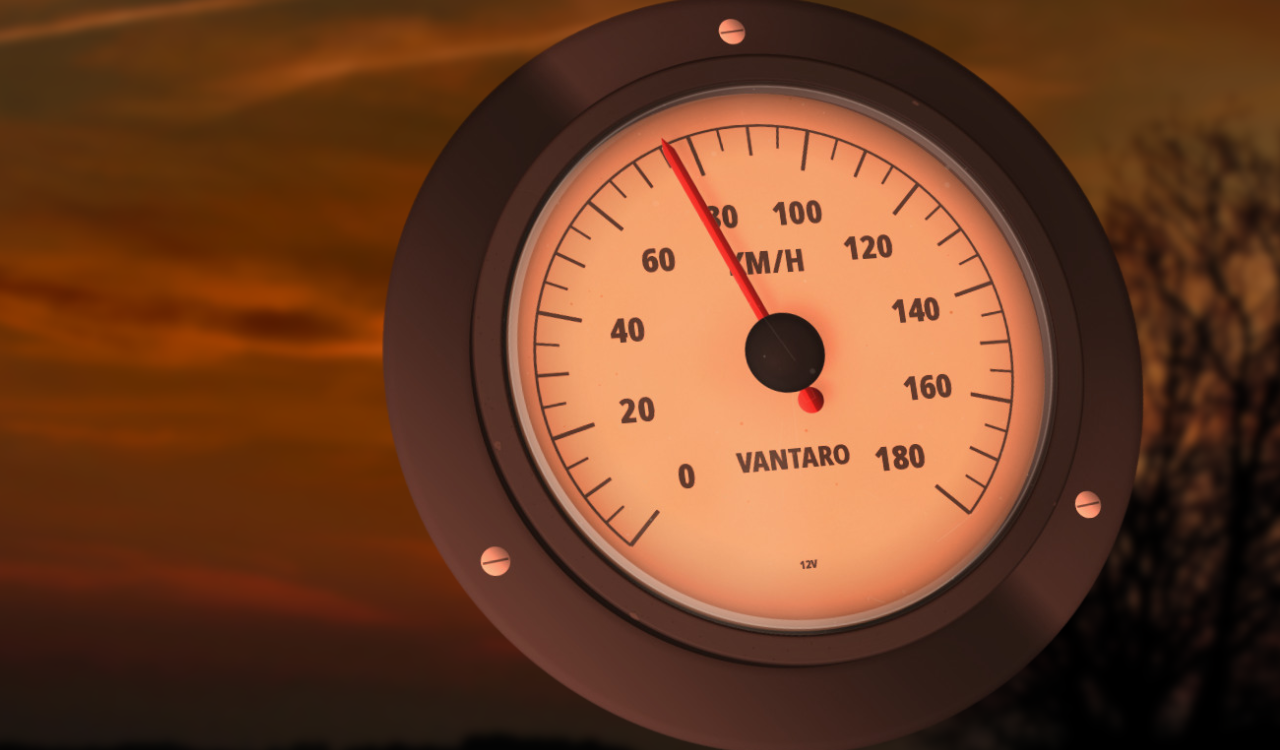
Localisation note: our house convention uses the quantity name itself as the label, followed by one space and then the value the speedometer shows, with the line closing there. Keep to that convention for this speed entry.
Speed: 75 km/h
